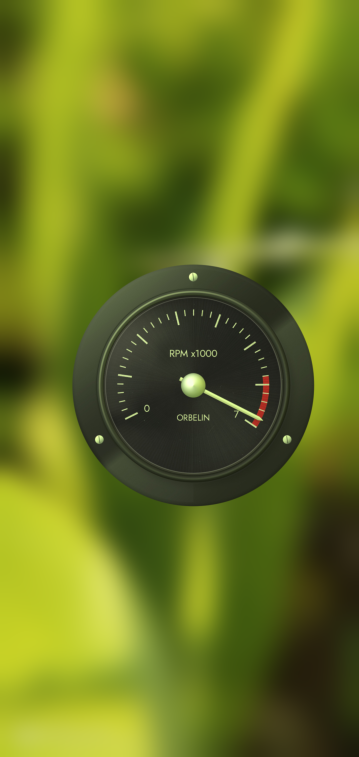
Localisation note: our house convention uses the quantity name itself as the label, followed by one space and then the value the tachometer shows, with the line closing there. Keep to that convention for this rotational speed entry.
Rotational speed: 6800 rpm
